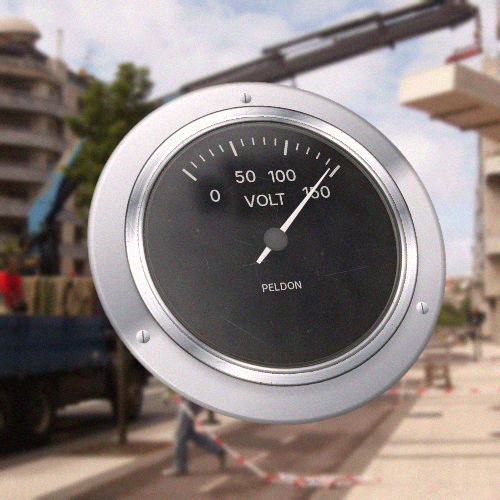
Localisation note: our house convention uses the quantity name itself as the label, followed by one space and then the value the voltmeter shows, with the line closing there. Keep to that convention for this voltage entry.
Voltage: 145 V
